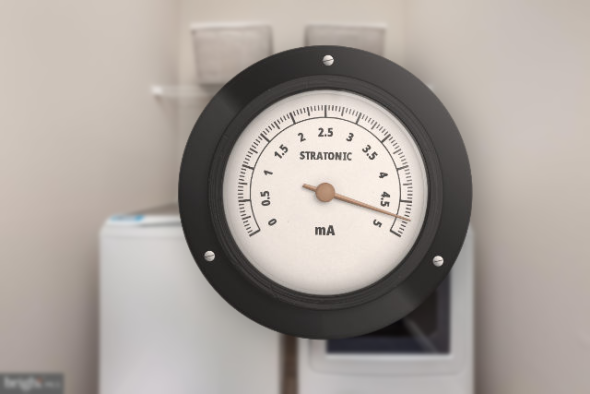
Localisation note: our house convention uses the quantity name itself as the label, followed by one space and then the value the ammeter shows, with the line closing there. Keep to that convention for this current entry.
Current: 4.75 mA
